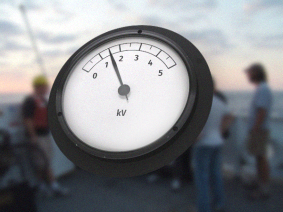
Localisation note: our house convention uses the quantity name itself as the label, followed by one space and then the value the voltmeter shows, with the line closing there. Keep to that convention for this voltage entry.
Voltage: 1.5 kV
